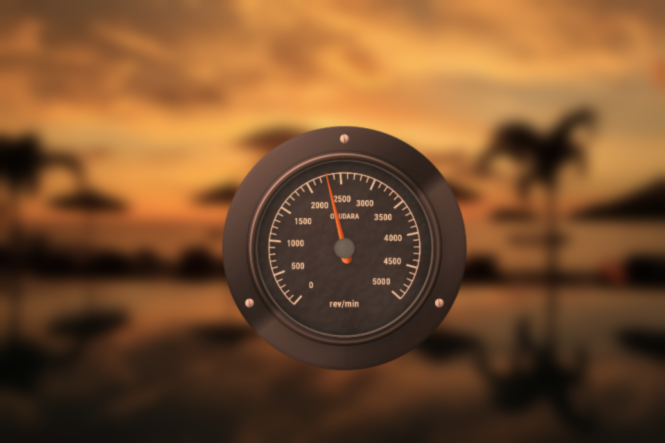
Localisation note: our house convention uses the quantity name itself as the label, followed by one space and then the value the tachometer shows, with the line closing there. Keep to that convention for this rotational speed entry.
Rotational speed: 2300 rpm
